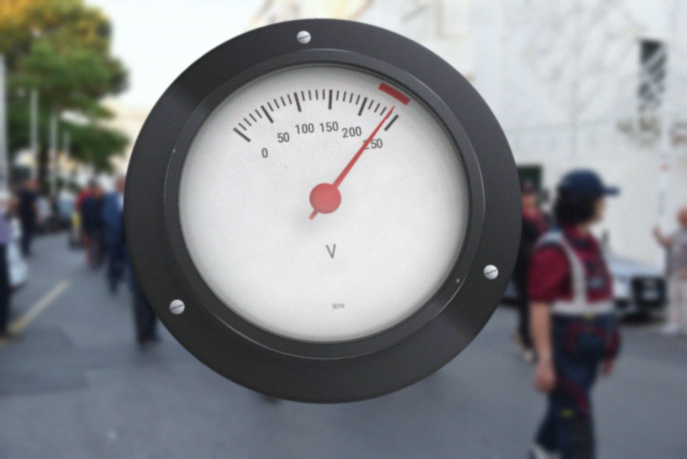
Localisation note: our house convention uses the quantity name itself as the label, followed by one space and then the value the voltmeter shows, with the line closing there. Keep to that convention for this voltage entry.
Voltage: 240 V
